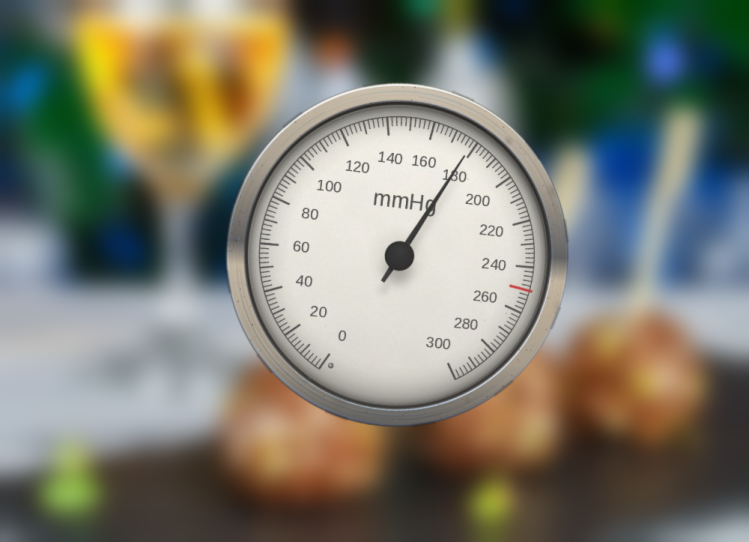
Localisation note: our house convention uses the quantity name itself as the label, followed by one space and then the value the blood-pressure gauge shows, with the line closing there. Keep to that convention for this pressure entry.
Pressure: 178 mmHg
